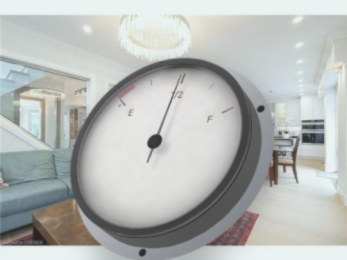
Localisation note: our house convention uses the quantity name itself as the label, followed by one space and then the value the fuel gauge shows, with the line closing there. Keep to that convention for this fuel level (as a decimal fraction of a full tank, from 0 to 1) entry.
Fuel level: 0.5
